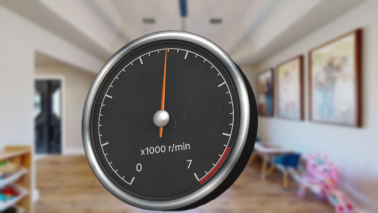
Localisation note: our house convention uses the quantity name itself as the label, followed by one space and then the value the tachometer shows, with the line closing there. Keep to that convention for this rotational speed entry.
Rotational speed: 3600 rpm
